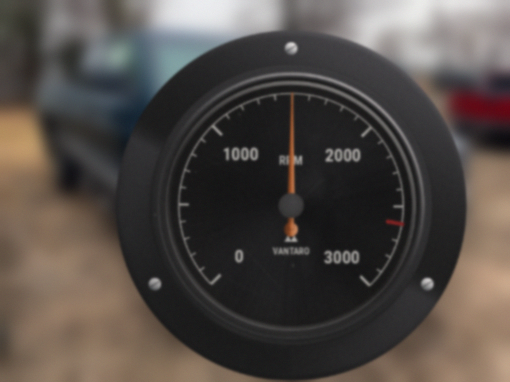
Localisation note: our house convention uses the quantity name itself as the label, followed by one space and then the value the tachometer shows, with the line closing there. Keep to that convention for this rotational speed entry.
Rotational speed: 1500 rpm
